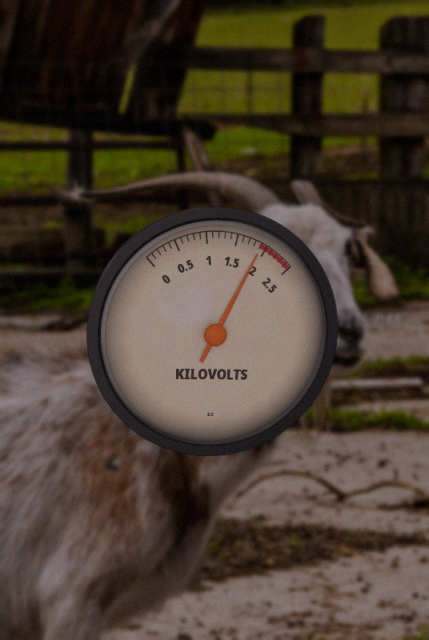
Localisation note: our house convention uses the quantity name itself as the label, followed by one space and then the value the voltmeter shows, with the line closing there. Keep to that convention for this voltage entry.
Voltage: 1.9 kV
